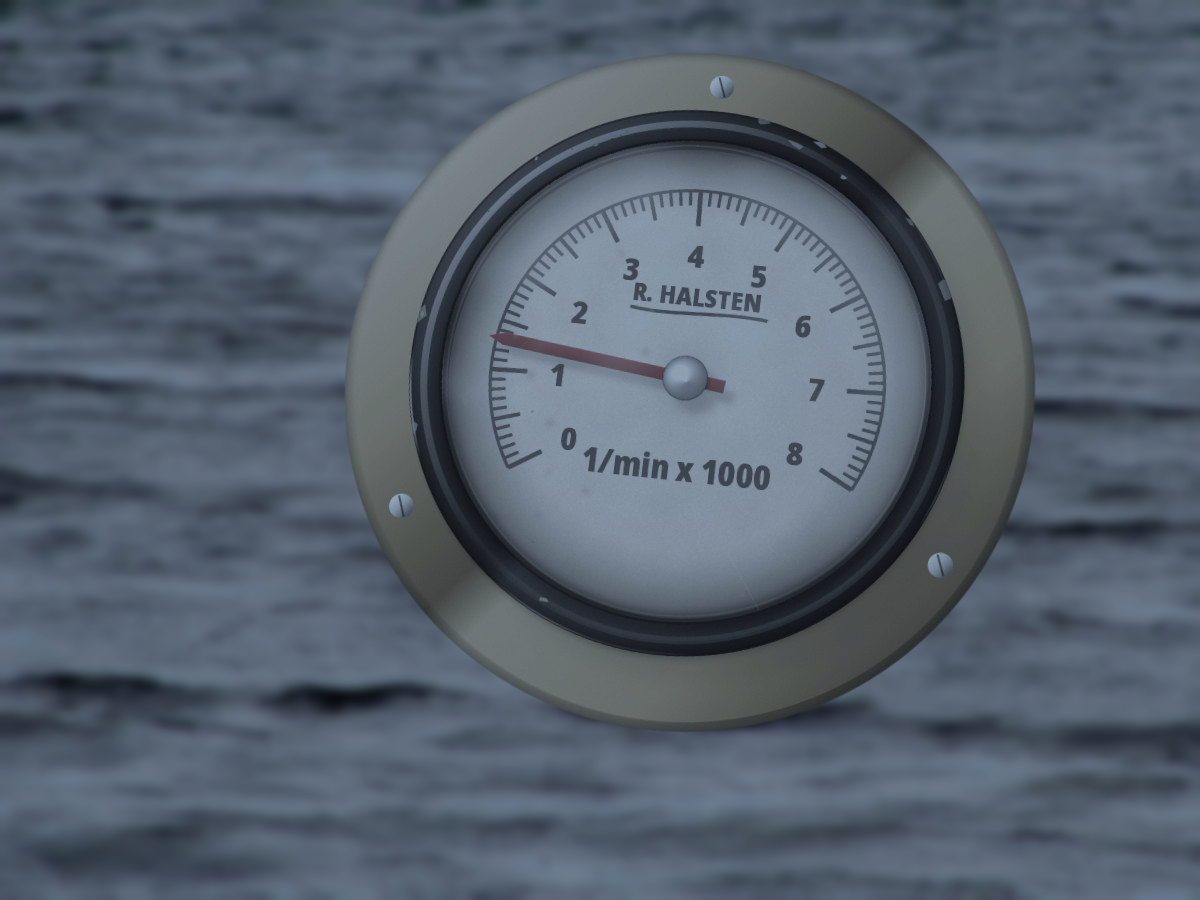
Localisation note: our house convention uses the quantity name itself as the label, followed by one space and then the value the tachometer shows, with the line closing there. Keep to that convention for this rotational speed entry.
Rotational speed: 1300 rpm
